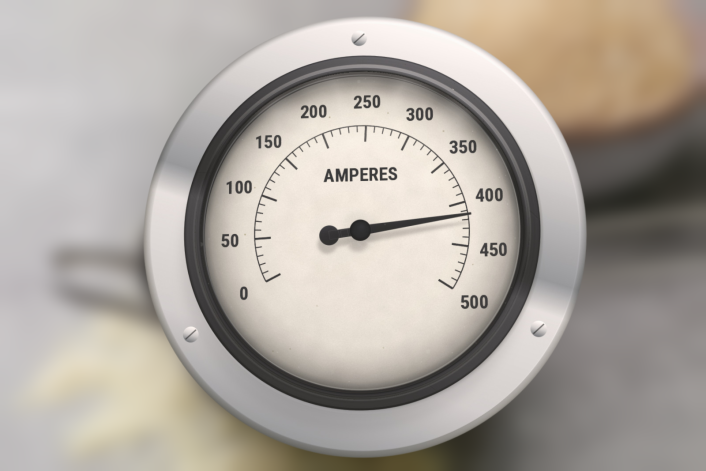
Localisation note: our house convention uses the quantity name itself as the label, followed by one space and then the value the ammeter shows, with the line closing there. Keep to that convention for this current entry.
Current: 415 A
